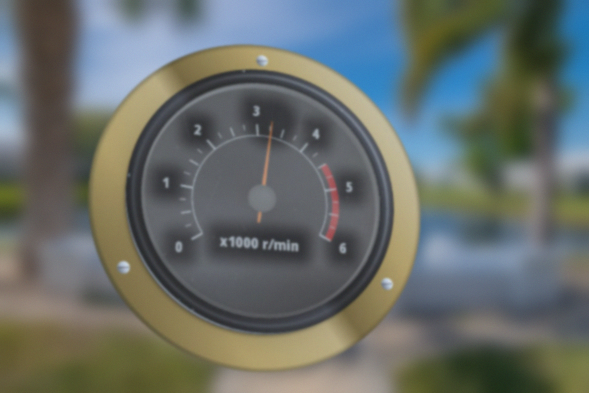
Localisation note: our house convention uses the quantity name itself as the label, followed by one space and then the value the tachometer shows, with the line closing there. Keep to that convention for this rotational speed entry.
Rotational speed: 3250 rpm
